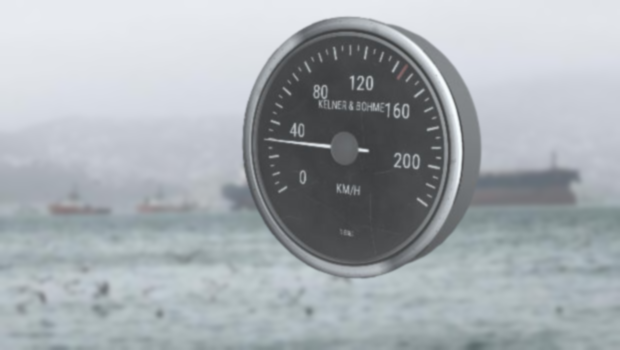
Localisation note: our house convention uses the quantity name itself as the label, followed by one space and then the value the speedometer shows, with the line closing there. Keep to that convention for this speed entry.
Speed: 30 km/h
